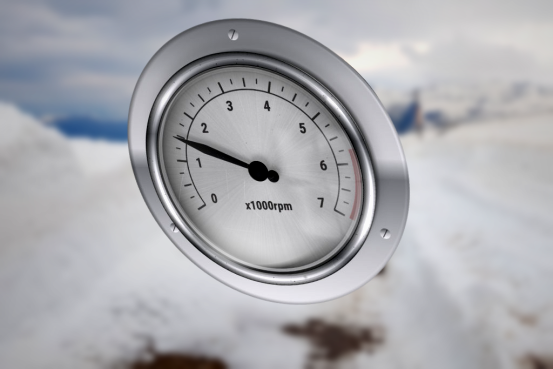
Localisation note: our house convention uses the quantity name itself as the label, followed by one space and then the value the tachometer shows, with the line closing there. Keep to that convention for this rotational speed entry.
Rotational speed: 1500 rpm
